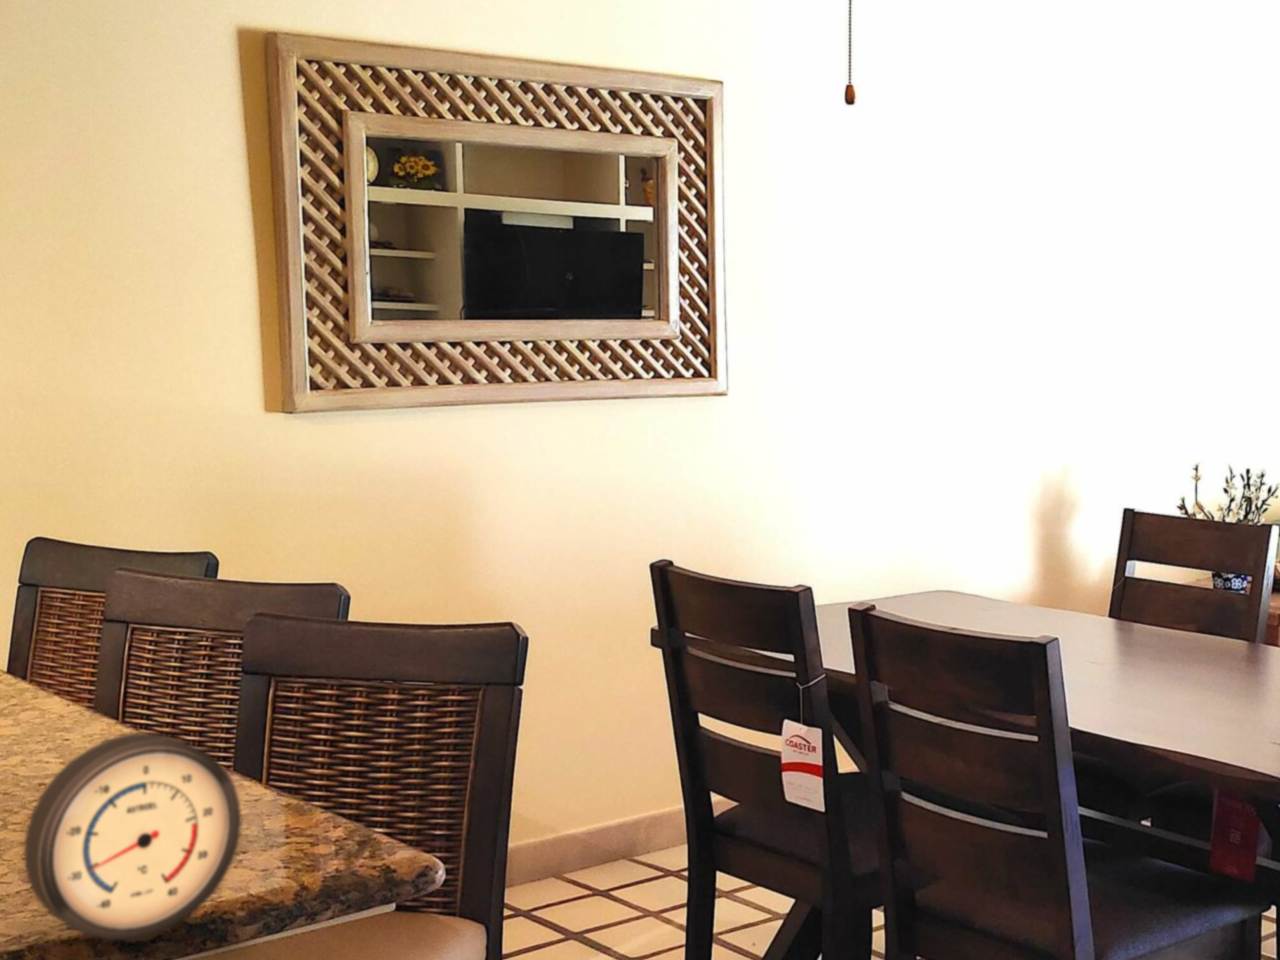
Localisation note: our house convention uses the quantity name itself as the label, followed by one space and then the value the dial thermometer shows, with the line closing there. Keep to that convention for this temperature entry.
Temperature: -30 °C
